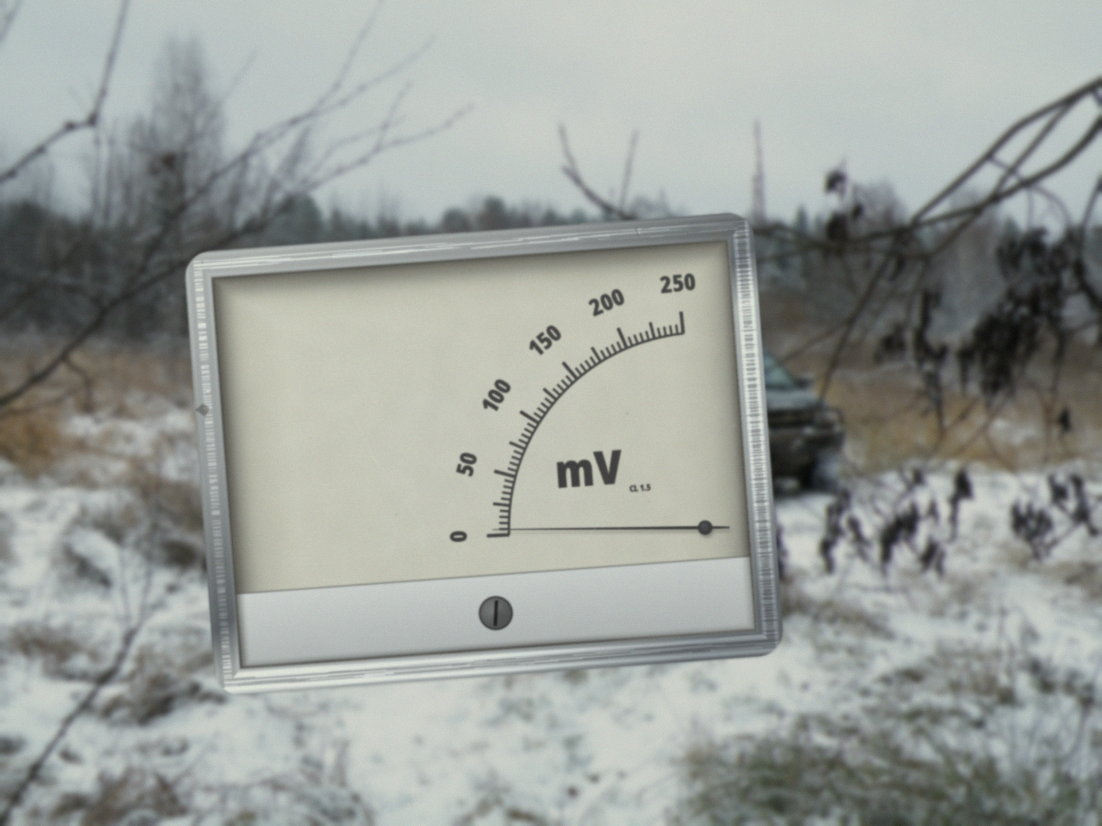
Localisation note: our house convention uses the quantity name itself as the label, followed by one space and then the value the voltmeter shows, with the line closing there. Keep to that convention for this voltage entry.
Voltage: 5 mV
